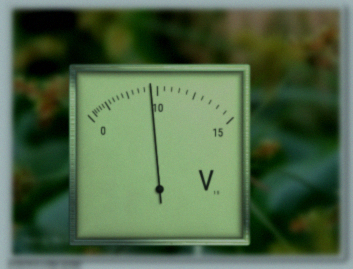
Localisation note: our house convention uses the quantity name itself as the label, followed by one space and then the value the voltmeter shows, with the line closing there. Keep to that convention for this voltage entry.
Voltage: 9.5 V
